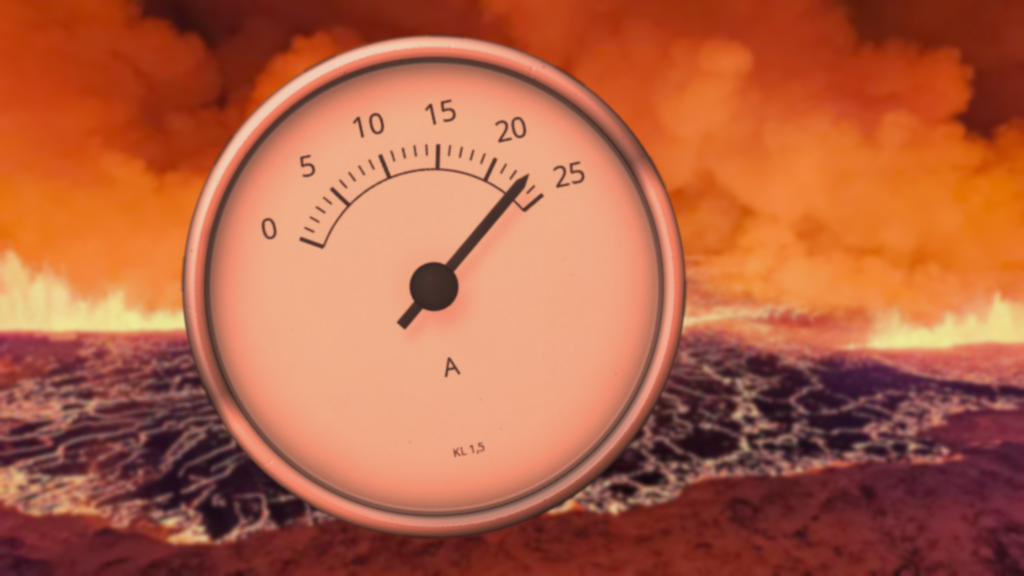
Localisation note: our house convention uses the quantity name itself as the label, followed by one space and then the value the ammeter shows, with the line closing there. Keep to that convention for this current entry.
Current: 23 A
